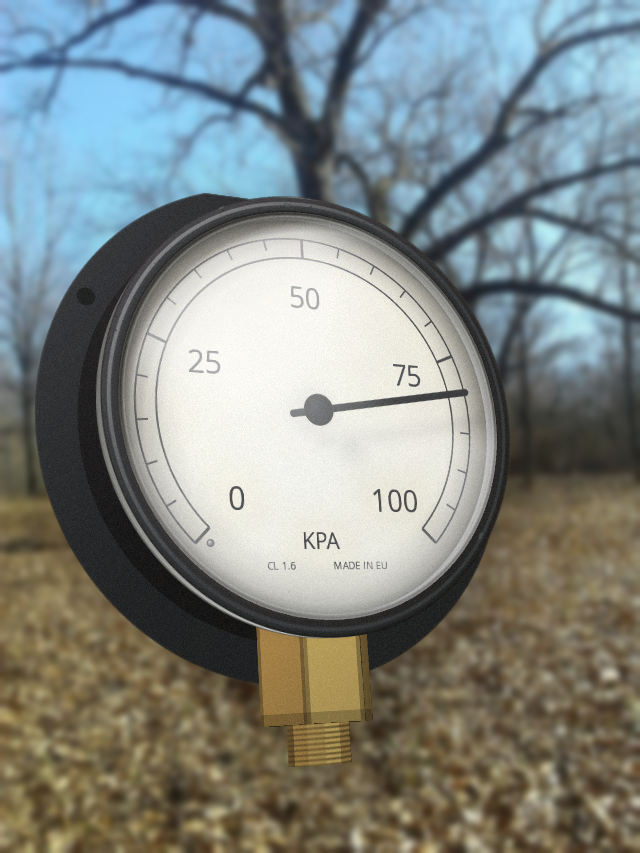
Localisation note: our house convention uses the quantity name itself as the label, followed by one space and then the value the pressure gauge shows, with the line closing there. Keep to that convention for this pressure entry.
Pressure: 80 kPa
